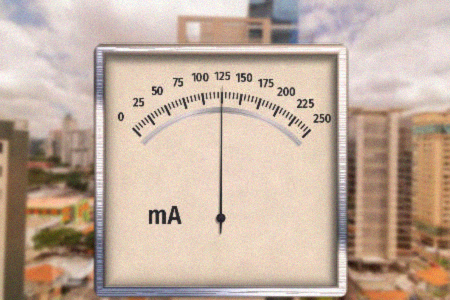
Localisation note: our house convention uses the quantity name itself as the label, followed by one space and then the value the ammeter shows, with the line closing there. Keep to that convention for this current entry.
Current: 125 mA
